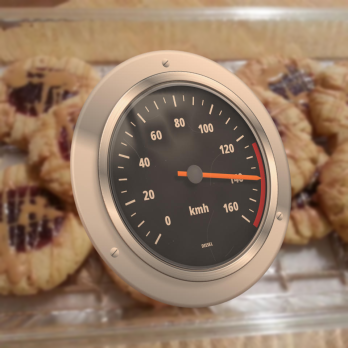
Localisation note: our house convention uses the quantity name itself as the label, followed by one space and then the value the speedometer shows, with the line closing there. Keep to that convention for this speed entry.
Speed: 140 km/h
